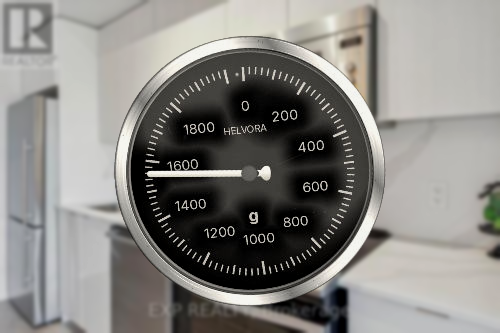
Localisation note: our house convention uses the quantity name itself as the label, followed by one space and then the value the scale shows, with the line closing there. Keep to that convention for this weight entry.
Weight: 1560 g
